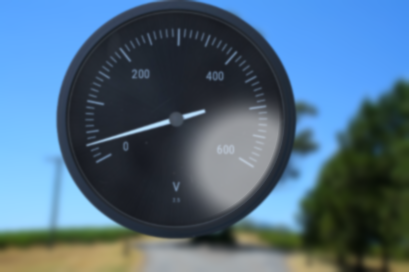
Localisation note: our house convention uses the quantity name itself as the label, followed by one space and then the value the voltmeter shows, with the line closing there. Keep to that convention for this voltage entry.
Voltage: 30 V
